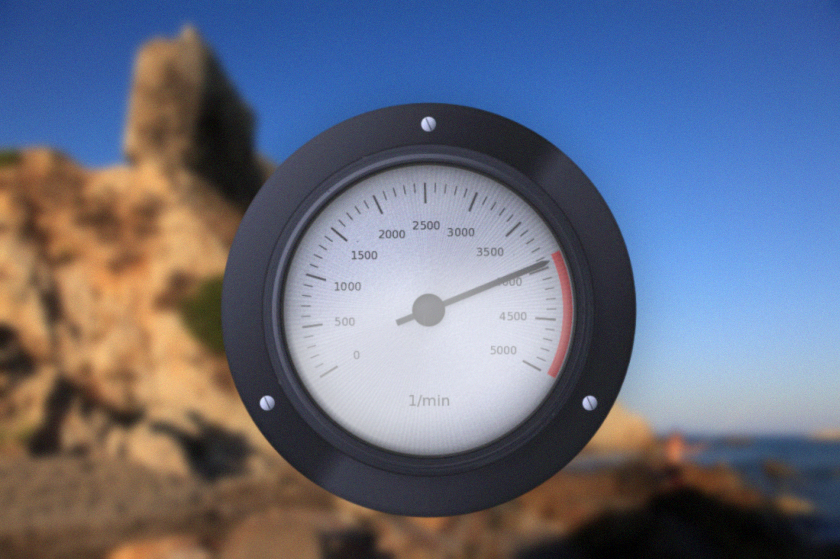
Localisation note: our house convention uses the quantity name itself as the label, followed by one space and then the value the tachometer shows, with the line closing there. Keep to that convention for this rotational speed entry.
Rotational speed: 3950 rpm
